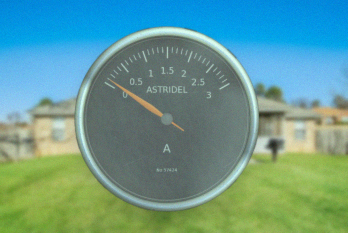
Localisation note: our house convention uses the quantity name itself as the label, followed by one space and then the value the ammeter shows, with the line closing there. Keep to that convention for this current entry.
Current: 0.1 A
